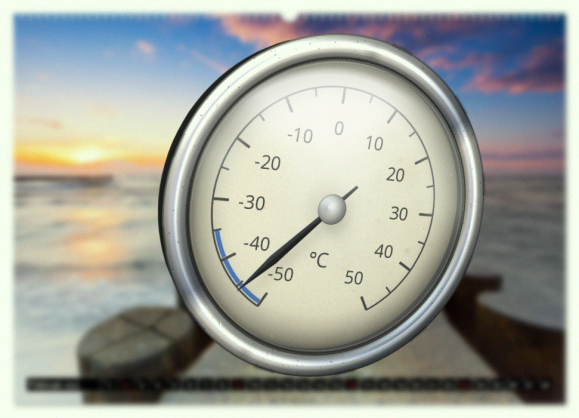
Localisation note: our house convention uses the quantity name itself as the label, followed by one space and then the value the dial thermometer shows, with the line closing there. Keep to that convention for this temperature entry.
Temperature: -45 °C
